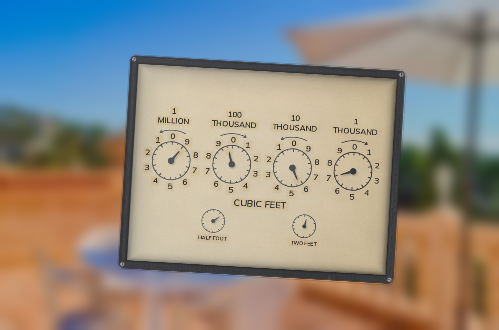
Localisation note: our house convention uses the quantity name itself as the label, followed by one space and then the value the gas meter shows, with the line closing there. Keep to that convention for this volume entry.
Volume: 895700 ft³
